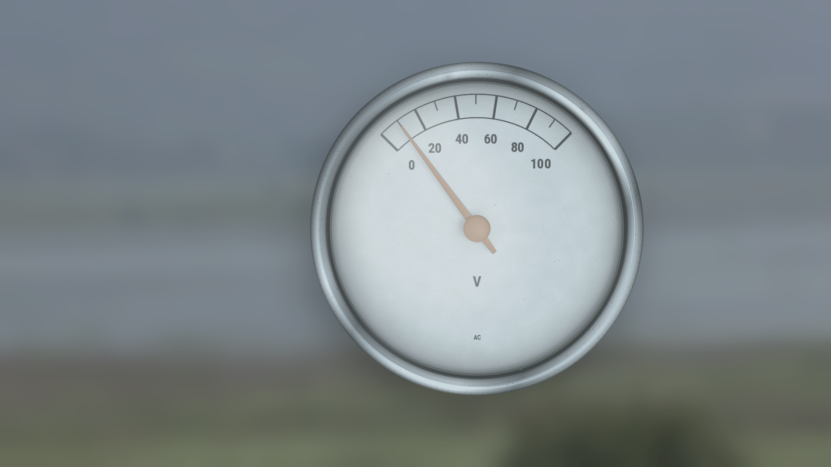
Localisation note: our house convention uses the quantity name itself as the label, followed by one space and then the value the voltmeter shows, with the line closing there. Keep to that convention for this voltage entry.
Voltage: 10 V
